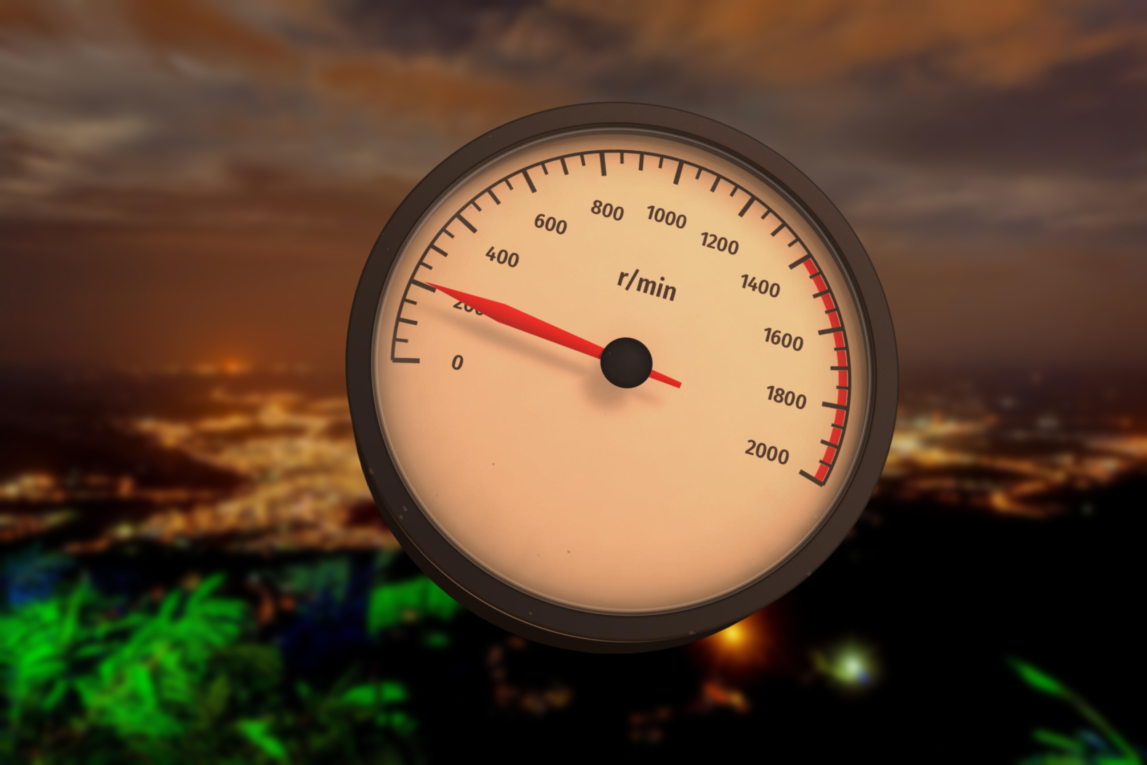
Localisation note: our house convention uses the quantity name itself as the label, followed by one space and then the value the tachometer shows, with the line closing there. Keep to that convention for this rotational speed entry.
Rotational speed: 200 rpm
